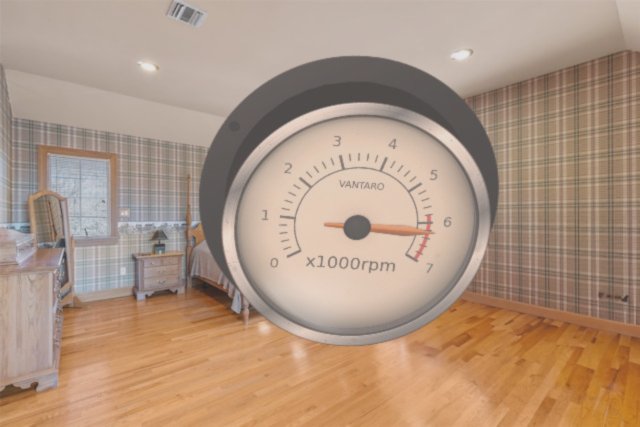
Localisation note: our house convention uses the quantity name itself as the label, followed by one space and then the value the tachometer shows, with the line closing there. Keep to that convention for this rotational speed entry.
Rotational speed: 6200 rpm
